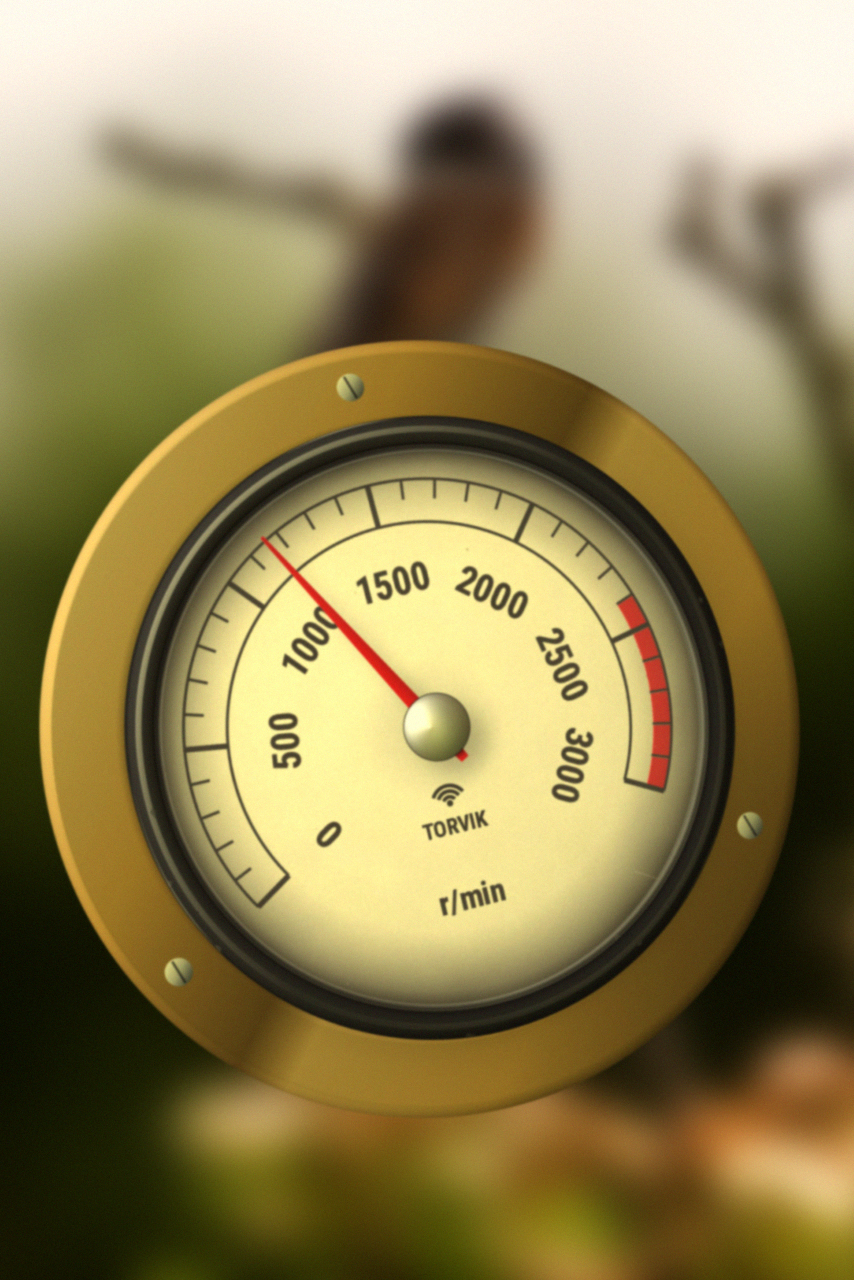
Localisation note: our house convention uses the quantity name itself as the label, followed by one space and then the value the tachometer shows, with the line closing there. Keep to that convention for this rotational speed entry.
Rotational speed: 1150 rpm
